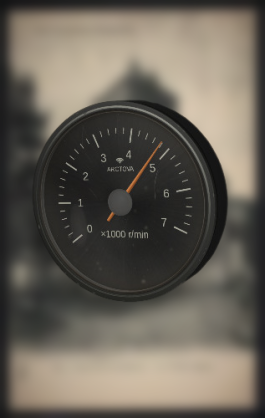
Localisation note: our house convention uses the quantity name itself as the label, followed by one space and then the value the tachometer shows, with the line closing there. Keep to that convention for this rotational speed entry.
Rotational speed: 4800 rpm
